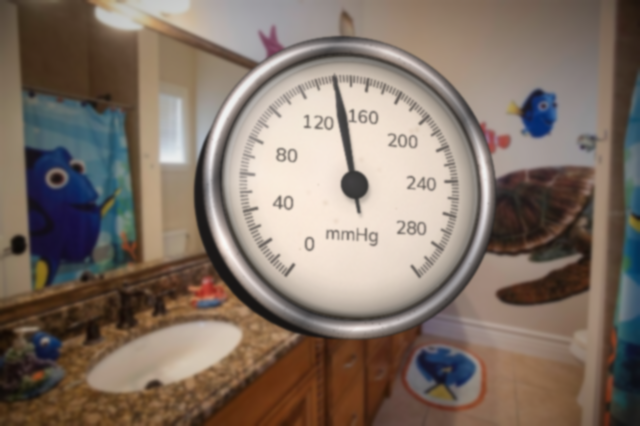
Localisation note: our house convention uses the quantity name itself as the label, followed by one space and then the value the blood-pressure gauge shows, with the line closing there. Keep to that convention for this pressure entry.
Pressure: 140 mmHg
